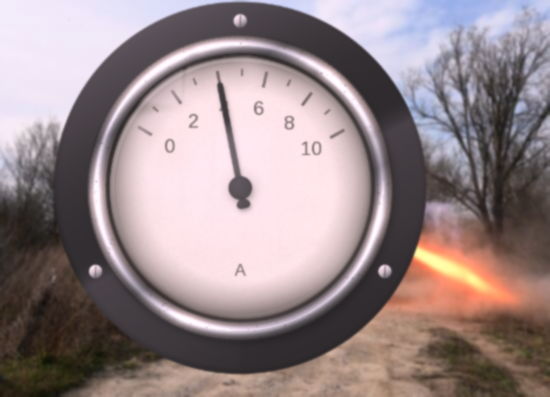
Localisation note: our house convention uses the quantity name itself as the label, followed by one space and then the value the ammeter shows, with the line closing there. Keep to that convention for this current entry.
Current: 4 A
